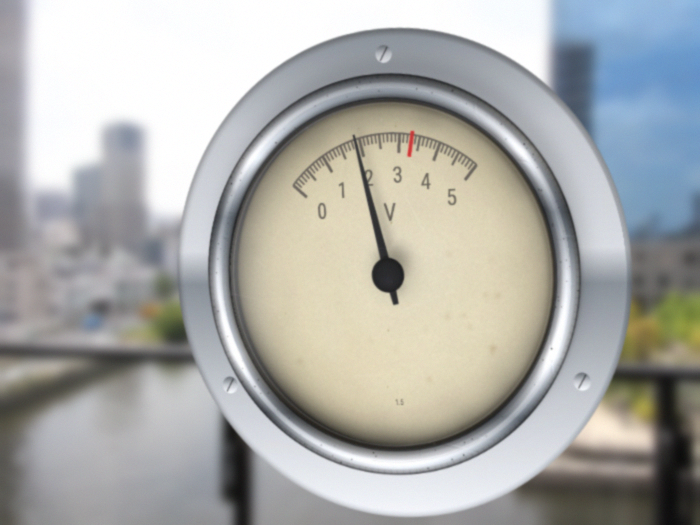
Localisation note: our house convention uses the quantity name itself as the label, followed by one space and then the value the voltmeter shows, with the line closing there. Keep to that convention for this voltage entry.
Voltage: 2 V
